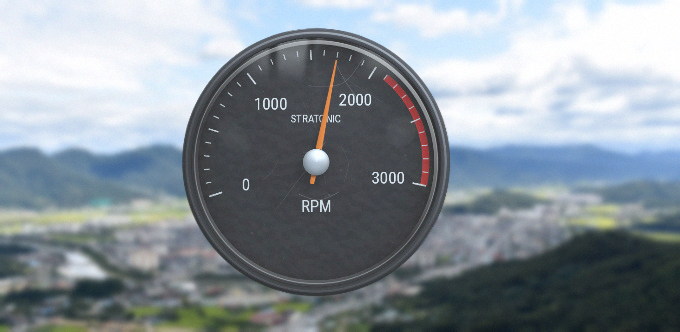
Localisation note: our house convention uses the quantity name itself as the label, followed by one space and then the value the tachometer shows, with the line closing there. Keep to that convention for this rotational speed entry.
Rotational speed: 1700 rpm
